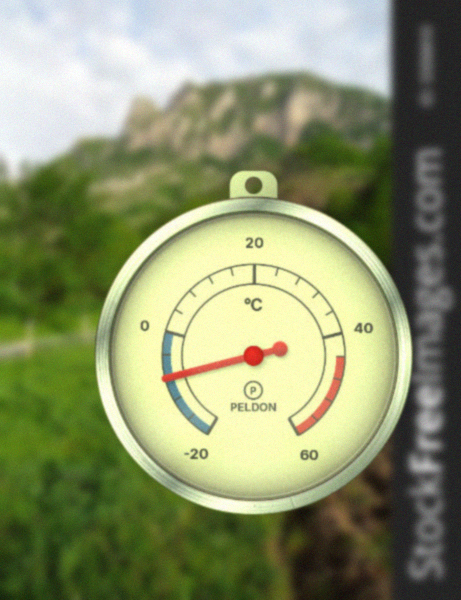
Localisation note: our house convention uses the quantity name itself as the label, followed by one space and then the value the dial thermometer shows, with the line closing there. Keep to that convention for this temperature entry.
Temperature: -8 °C
